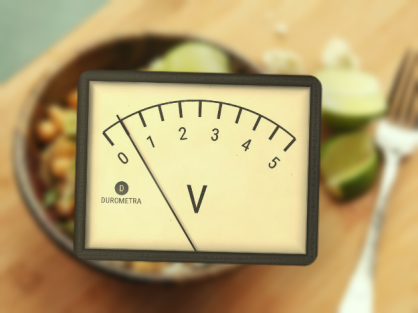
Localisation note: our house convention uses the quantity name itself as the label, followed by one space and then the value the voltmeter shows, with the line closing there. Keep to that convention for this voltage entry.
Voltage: 0.5 V
